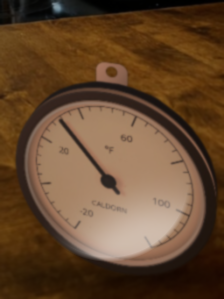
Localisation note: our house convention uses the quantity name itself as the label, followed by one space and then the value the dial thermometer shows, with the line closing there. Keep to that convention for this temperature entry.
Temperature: 32 °F
